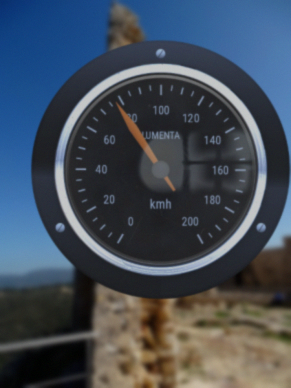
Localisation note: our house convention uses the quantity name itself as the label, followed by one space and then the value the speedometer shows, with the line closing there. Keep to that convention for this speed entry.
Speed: 77.5 km/h
